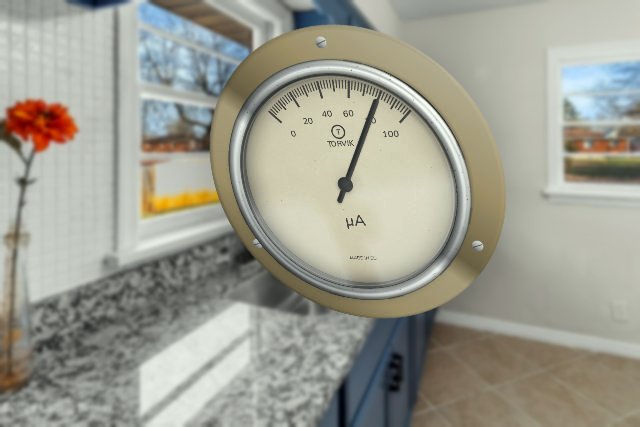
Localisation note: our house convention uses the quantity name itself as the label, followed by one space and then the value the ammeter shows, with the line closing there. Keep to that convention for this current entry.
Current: 80 µA
